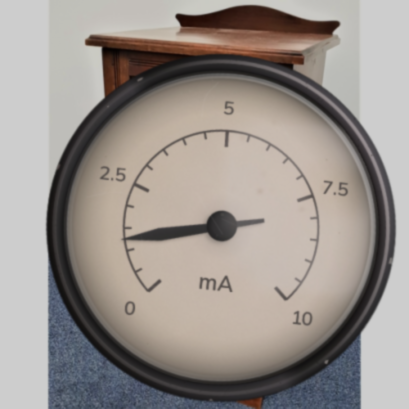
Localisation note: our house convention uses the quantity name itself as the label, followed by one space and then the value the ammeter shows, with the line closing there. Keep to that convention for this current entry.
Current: 1.25 mA
